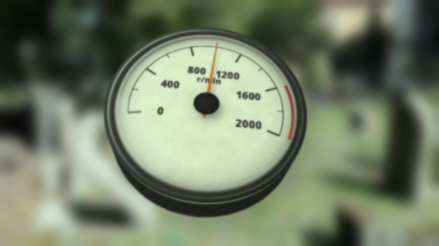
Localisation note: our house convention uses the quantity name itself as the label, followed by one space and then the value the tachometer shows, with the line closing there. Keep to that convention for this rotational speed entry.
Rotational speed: 1000 rpm
